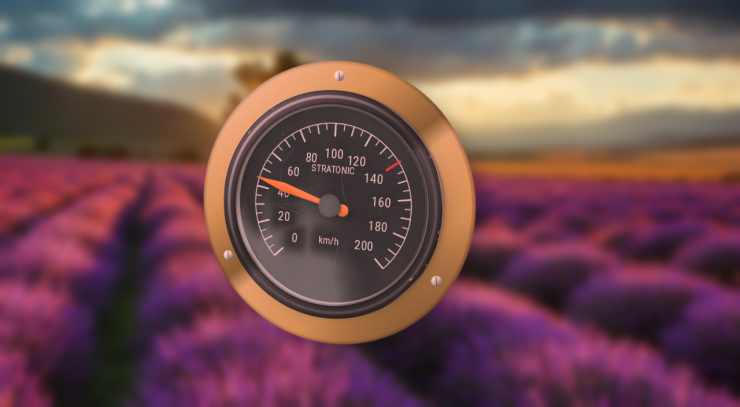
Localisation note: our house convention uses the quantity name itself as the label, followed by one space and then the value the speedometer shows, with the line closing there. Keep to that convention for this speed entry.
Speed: 45 km/h
